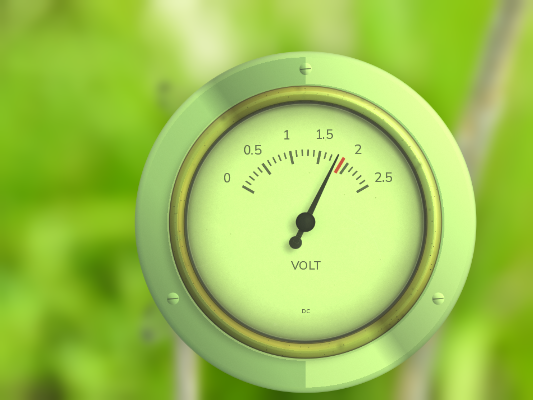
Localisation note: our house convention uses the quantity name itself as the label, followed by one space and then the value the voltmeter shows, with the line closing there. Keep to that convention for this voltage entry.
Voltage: 1.8 V
